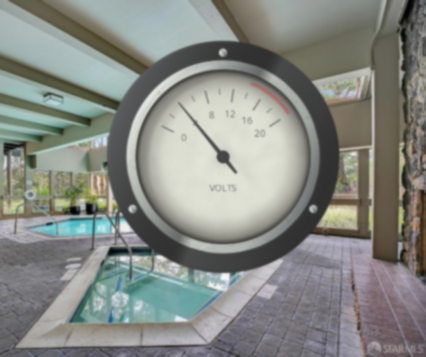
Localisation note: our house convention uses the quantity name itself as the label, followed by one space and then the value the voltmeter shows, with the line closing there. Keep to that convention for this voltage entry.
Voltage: 4 V
